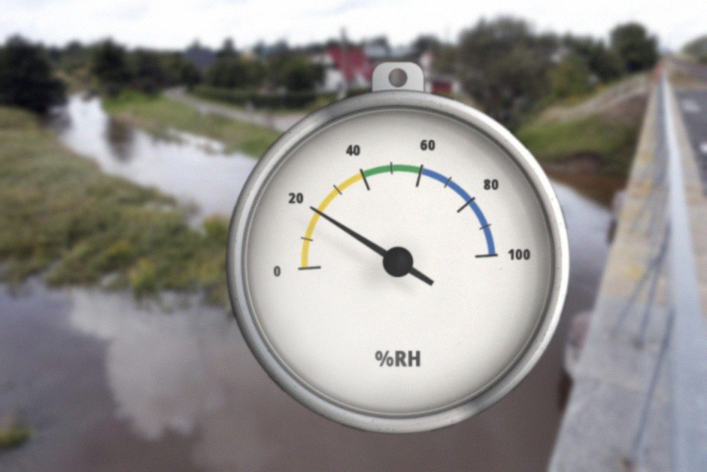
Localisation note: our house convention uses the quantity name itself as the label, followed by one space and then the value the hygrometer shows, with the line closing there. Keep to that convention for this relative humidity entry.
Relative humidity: 20 %
